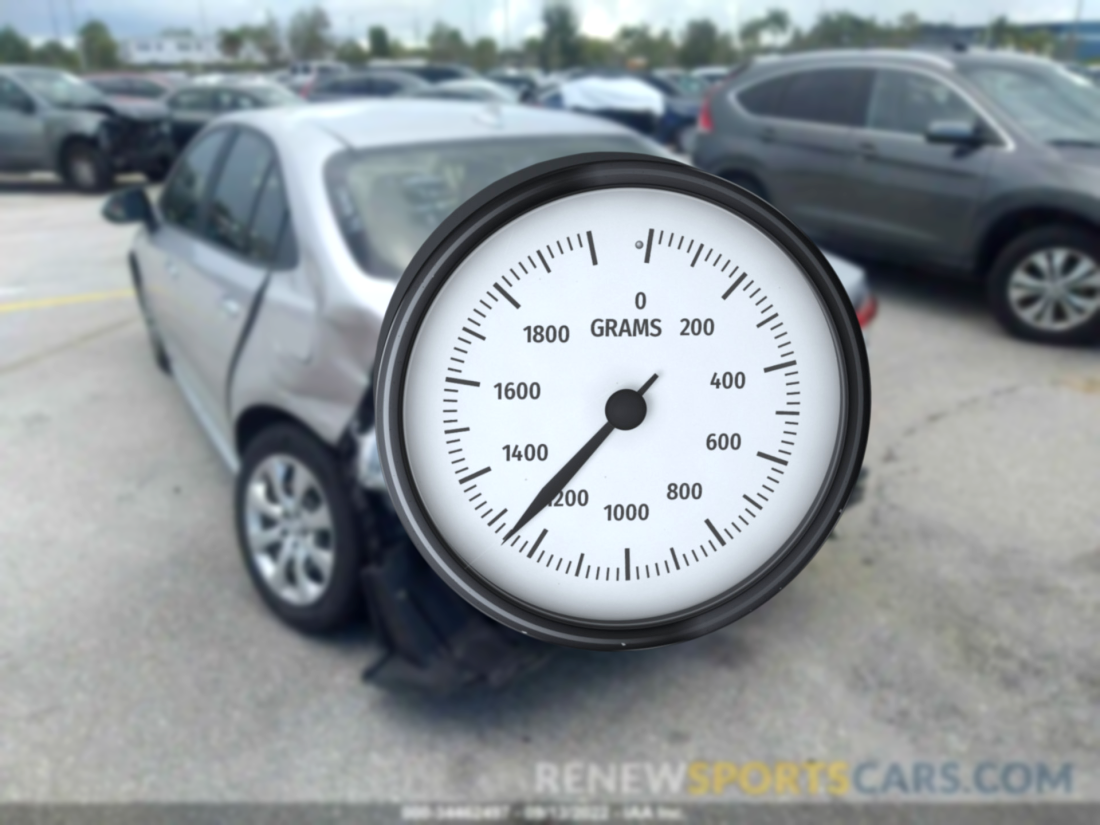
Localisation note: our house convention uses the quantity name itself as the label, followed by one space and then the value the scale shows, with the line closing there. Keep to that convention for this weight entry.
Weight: 1260 g
